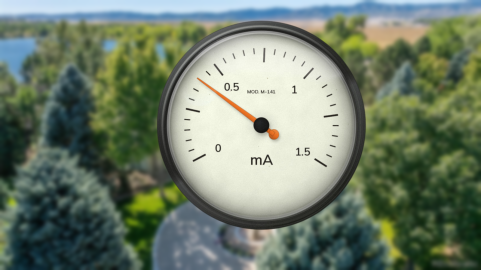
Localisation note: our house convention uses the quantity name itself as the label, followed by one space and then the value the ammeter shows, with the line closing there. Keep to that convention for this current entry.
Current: 0.4 mA
